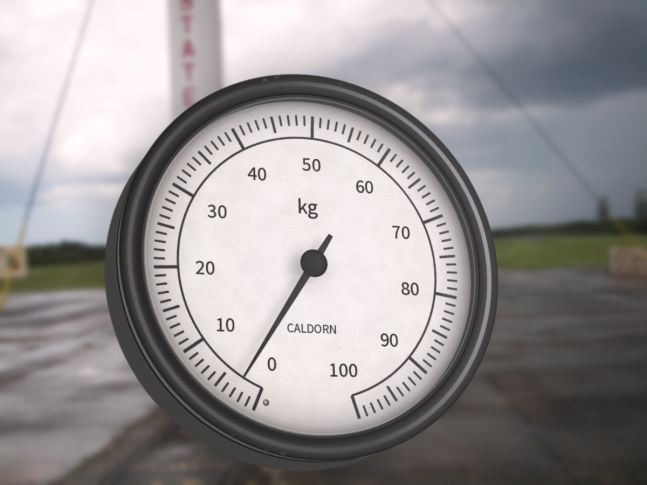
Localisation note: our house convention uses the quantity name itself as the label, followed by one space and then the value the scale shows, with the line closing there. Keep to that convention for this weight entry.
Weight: 3 kg
